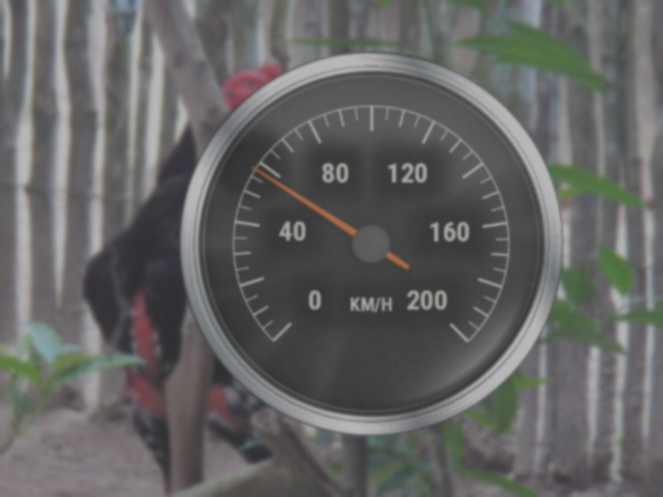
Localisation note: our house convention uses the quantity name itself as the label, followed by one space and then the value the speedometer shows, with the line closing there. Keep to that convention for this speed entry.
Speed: 57.5 km/h
